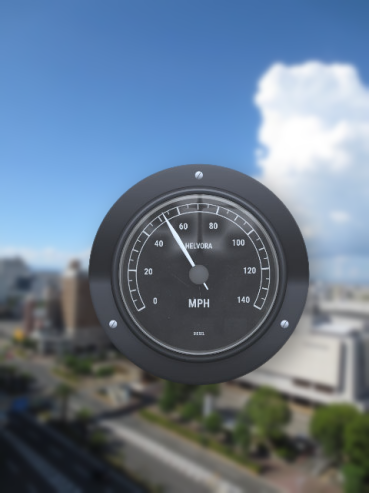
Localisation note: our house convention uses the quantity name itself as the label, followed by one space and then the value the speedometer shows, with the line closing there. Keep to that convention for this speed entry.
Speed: 52.5 mph
